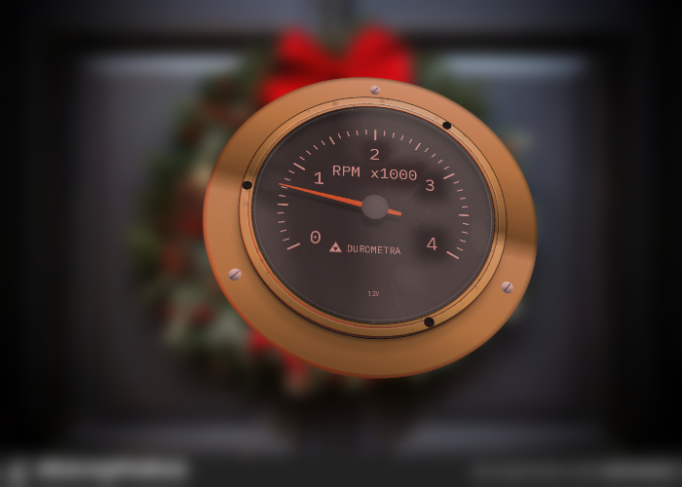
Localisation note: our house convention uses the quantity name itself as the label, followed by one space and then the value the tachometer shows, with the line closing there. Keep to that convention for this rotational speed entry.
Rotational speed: 700 rpm
